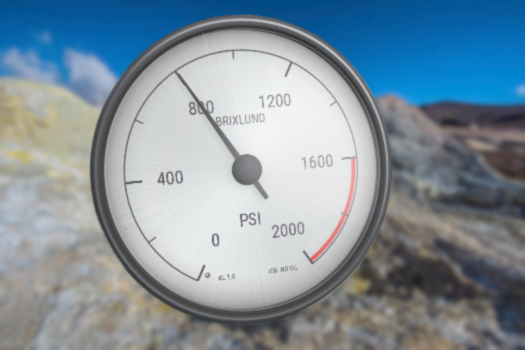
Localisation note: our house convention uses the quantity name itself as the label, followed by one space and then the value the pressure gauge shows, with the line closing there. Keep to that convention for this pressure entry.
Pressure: 800 psi
